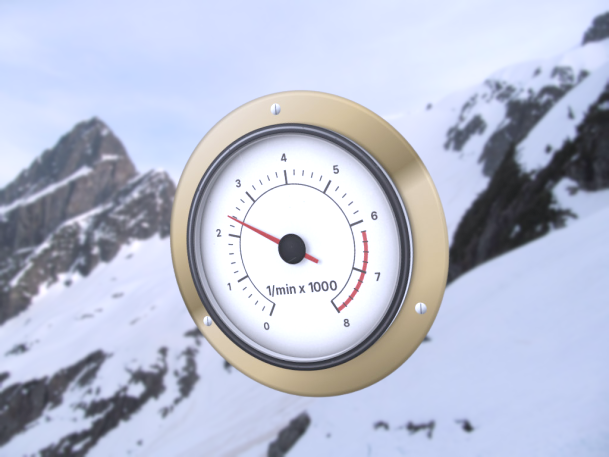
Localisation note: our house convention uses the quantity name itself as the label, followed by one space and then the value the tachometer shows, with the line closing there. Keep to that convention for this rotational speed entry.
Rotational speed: 2400 rpm
